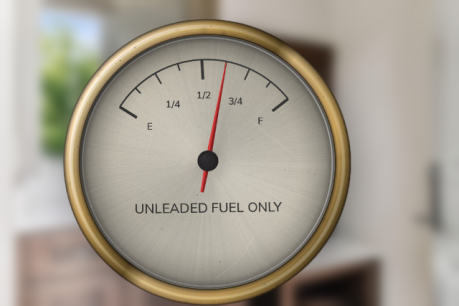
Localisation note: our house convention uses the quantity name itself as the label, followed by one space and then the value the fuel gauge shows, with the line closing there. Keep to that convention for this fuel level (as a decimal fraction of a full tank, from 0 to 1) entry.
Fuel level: 0.625
